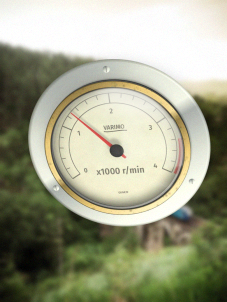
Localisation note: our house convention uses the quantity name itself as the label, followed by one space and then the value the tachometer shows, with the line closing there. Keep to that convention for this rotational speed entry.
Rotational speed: 1300 rpm
